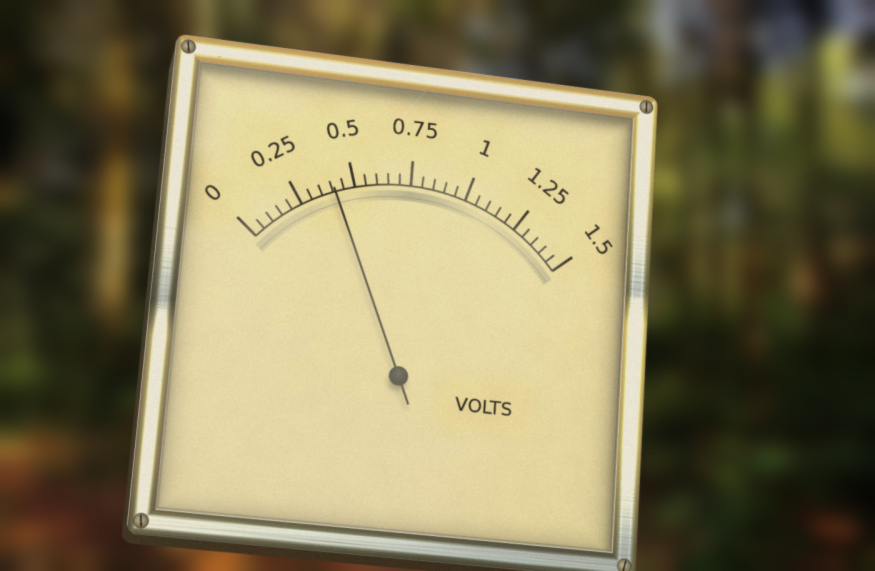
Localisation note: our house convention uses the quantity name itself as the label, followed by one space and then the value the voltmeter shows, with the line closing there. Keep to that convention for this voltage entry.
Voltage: 0.4 V
